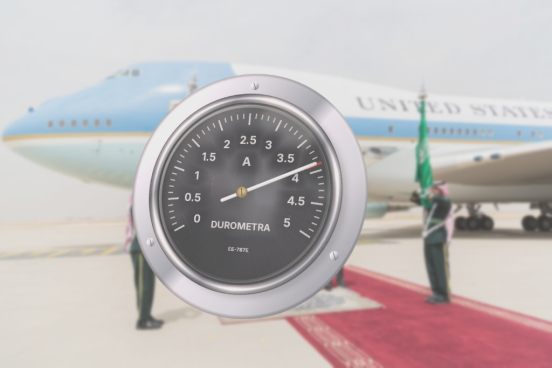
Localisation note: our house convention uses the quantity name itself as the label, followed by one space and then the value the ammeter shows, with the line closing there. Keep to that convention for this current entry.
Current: 3.9 A
